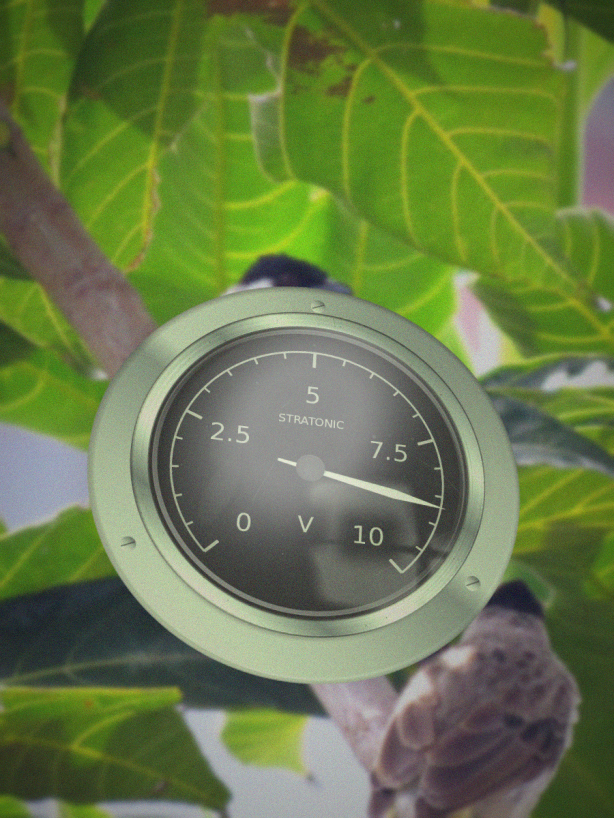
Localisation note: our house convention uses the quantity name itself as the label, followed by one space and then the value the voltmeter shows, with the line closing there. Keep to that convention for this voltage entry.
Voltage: 8.75 V
